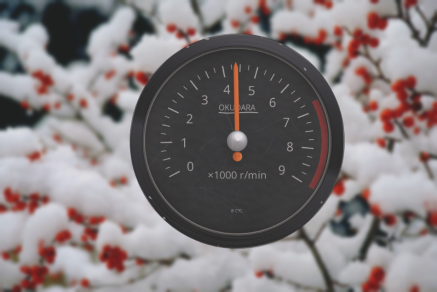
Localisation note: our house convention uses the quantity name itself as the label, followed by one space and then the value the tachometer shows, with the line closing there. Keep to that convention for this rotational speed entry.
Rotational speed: 4375 rpm
